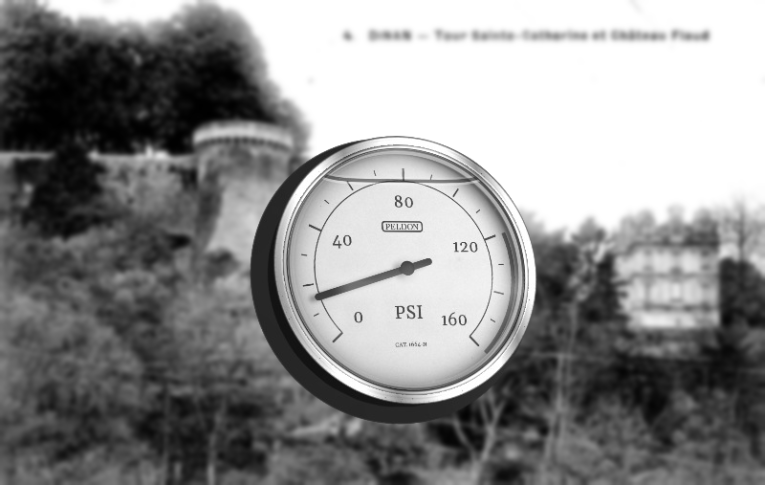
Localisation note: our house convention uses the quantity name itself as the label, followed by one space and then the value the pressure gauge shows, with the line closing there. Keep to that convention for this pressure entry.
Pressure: 15 psi
